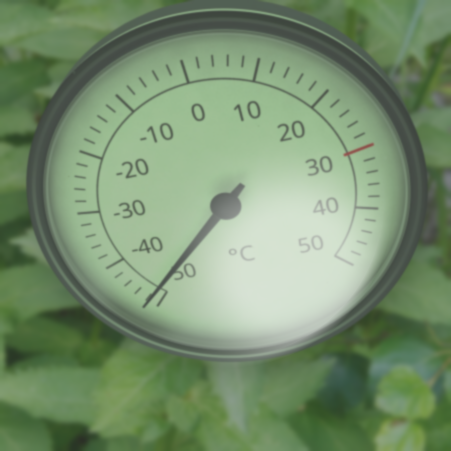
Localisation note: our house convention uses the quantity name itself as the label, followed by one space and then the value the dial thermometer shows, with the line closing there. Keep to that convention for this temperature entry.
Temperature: -48 °C
